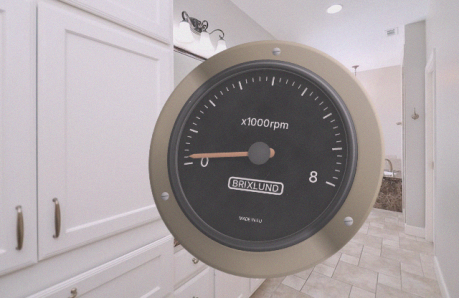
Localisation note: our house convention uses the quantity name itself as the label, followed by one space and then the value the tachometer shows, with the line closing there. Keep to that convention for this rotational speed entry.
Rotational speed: 200 rpm
